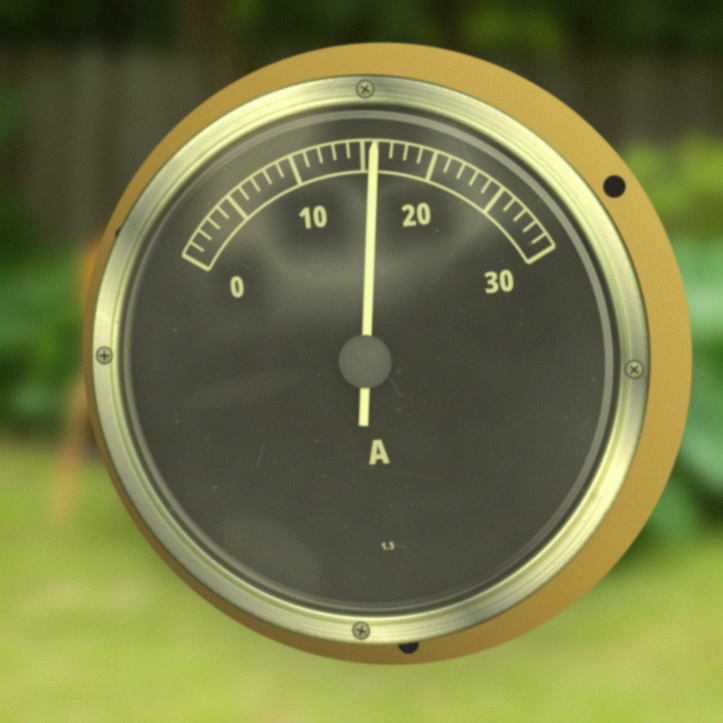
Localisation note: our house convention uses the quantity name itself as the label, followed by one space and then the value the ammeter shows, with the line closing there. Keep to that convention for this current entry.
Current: 16 A
